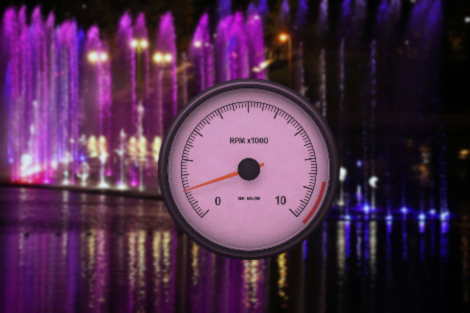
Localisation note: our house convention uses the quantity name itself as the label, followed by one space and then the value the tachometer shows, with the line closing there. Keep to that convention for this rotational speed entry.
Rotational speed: 1000 rpm
